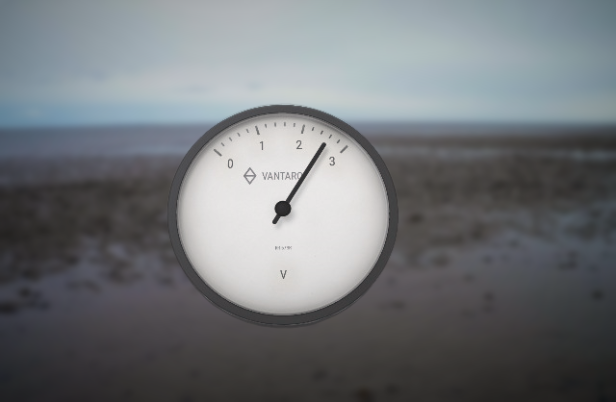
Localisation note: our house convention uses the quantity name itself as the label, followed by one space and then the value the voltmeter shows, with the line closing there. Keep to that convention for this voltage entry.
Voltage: 2.6 V
